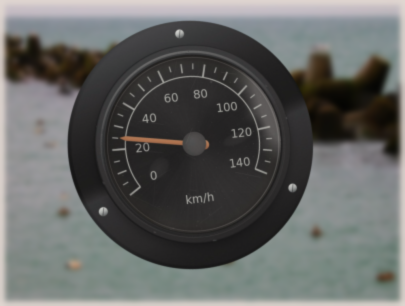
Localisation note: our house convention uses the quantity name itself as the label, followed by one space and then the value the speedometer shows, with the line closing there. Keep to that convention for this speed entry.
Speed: 25 km/h
